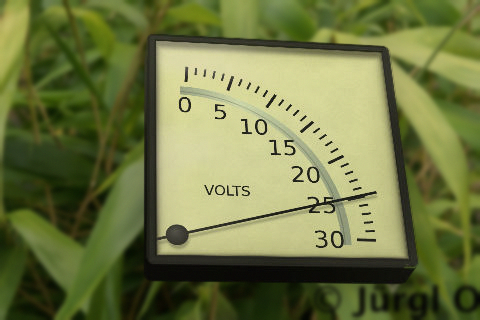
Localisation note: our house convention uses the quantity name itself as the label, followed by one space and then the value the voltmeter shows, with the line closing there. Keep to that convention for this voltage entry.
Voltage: 25 V
